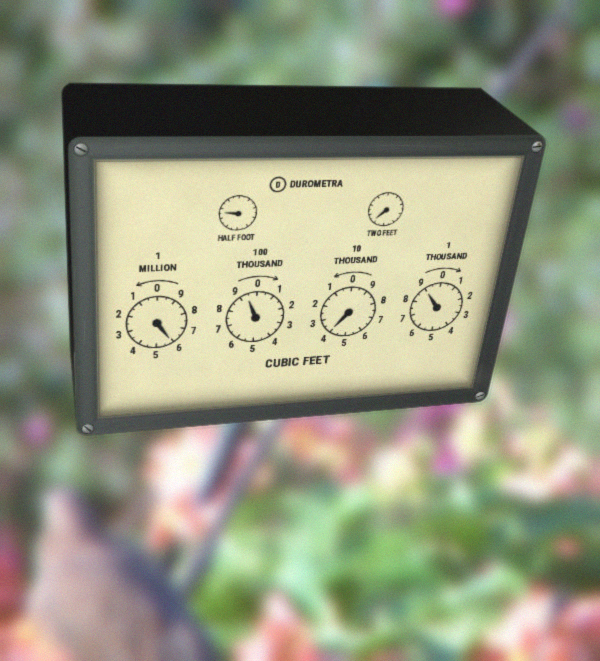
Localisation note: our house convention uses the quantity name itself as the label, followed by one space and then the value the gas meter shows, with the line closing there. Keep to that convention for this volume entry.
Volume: 593900 ft³
